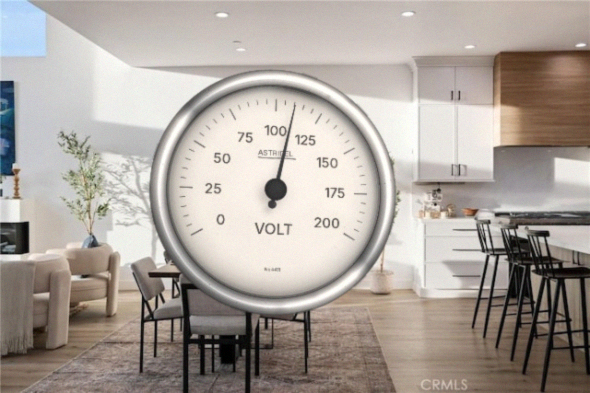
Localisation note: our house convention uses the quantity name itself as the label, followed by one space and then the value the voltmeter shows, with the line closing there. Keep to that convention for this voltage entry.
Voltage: 110 V
